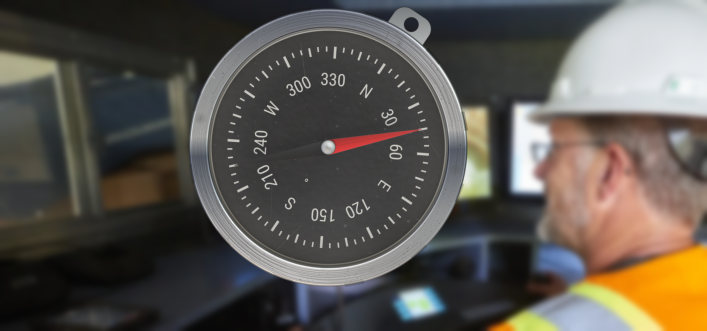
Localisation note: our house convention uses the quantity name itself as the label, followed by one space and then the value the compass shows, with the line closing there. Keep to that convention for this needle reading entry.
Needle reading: 45 °
